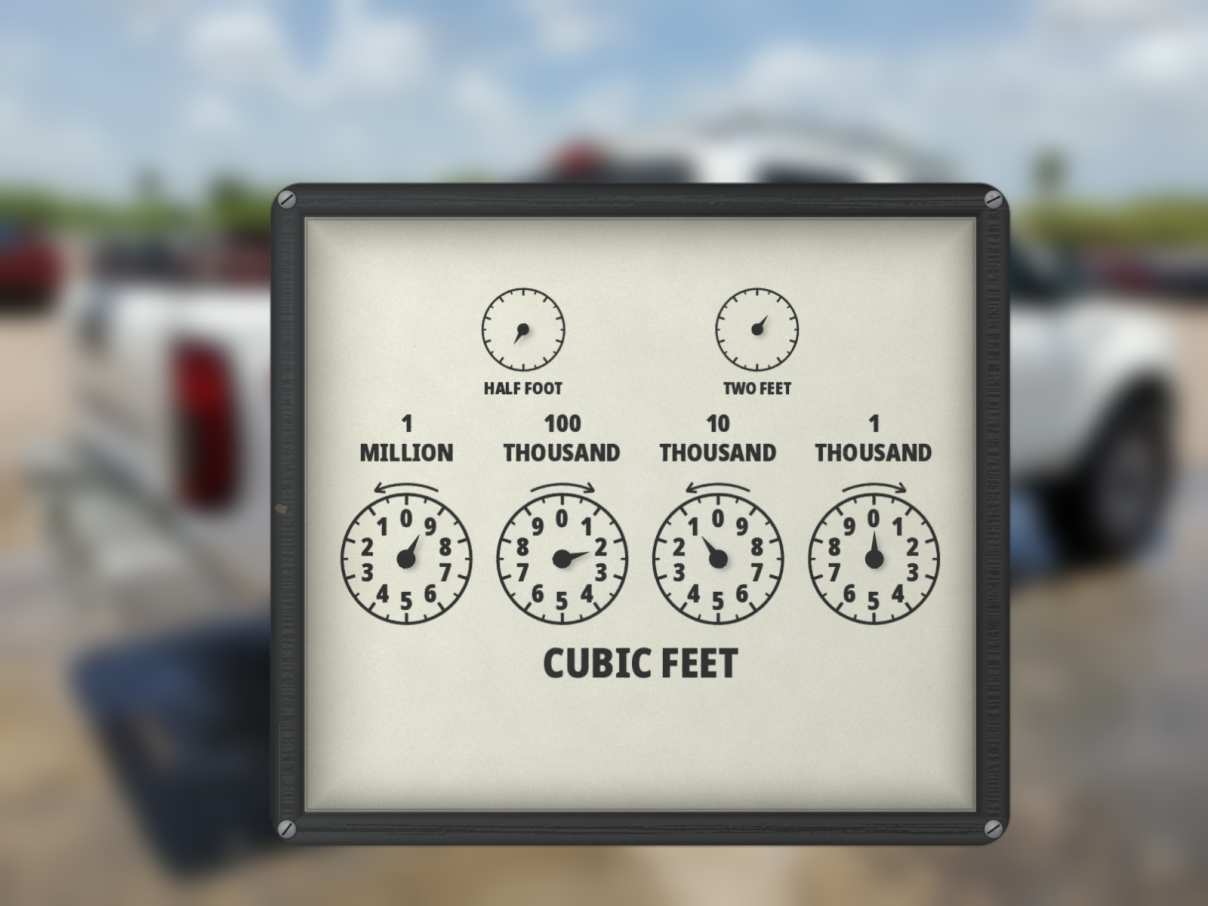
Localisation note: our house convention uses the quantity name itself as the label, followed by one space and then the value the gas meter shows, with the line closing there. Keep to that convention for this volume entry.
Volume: 921000 ft³
